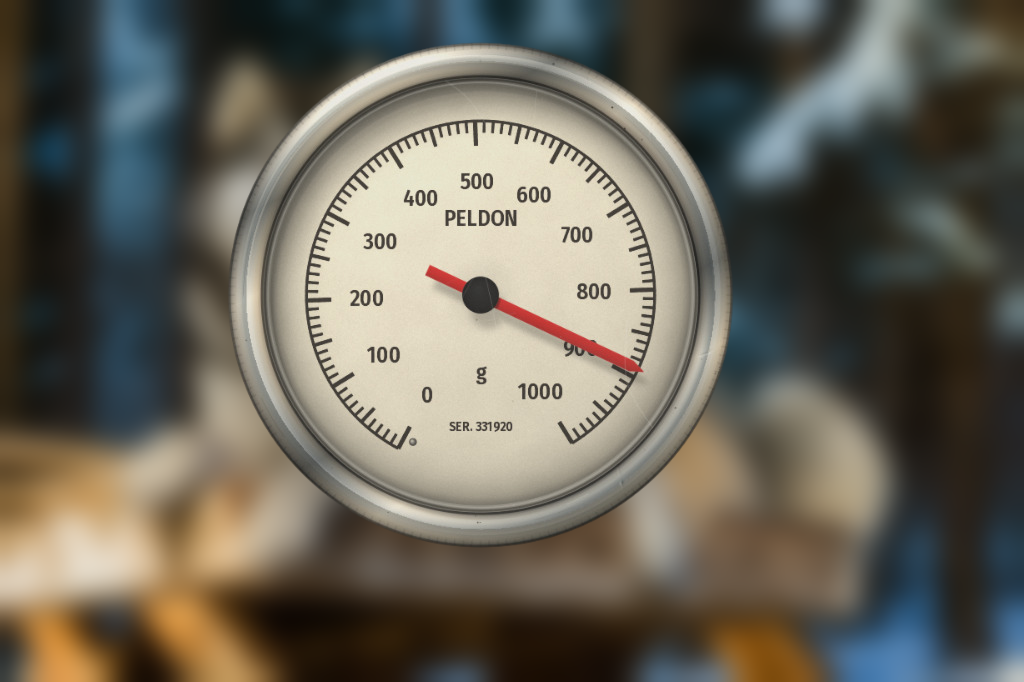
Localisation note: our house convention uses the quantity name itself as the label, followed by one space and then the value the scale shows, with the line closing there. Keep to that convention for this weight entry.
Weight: 890 g
